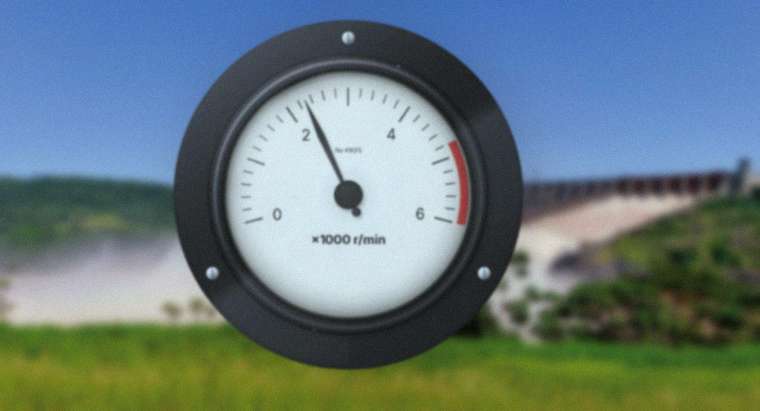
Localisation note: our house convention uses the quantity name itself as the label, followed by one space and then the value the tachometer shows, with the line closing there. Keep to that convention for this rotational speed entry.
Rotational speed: 2300 rpm
